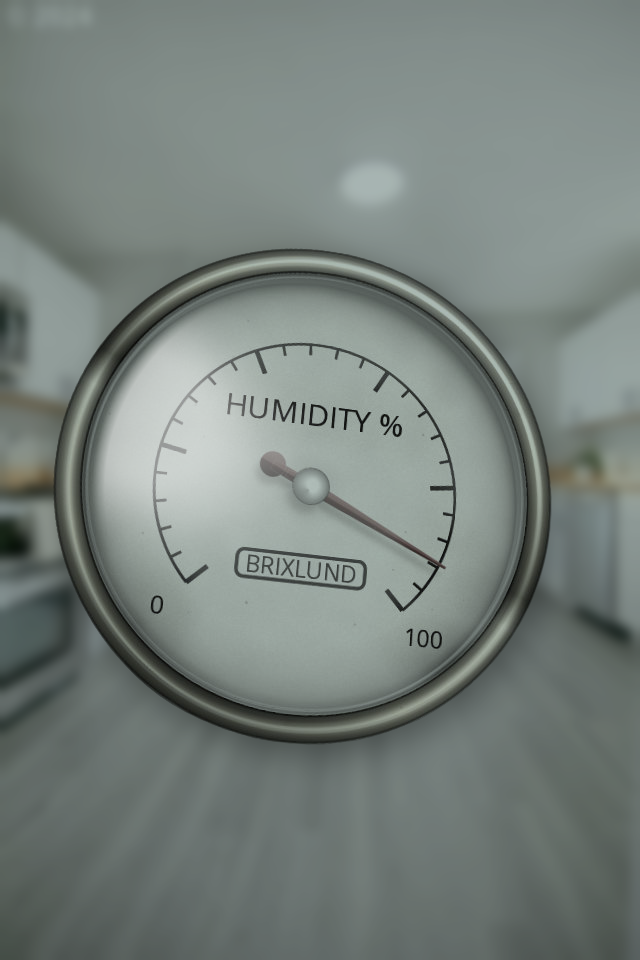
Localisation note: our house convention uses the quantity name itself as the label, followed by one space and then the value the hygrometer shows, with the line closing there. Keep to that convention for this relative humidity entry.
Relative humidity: 92 %
